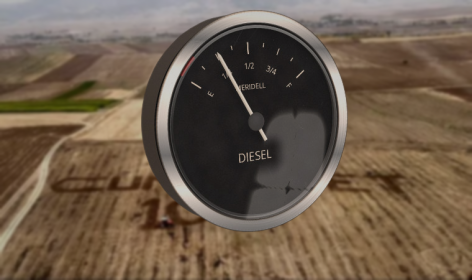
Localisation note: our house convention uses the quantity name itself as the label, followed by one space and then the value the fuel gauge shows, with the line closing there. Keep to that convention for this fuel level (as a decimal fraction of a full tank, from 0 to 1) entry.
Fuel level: 0.25
